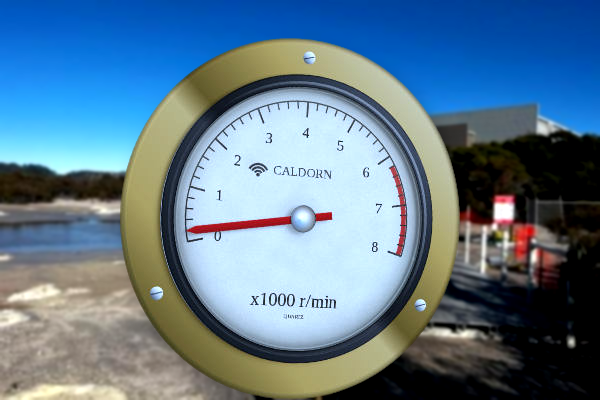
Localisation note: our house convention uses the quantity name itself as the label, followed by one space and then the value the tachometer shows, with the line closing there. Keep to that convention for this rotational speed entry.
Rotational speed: 200 rpm
